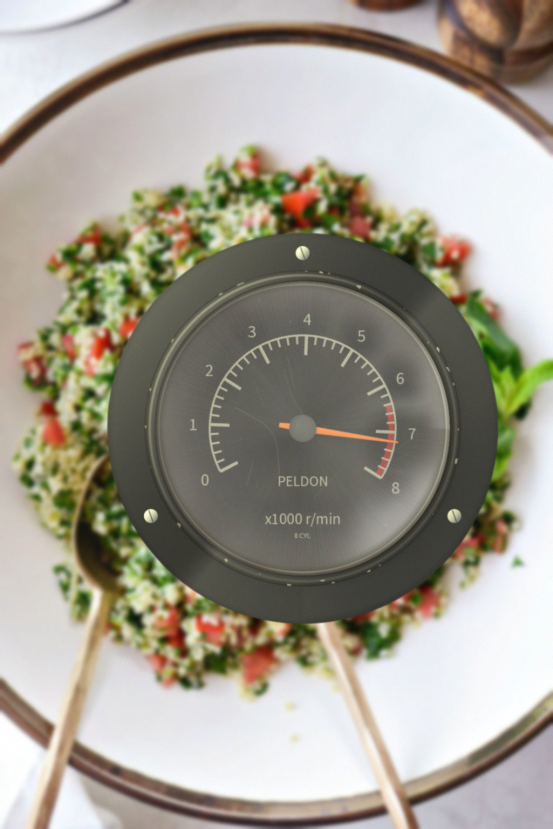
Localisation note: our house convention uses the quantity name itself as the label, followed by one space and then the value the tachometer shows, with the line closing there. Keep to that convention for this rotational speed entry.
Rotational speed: 7200 rpm
